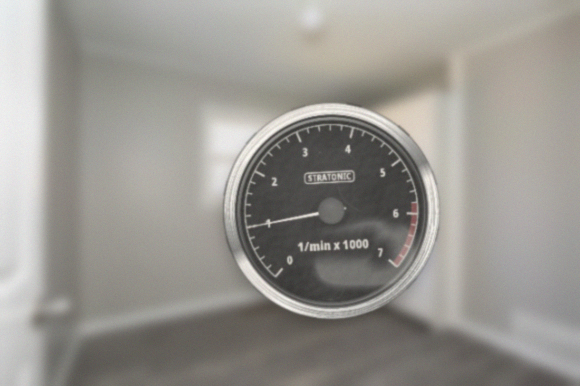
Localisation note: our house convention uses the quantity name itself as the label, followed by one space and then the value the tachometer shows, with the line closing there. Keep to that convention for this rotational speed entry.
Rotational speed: 1000 rpm
